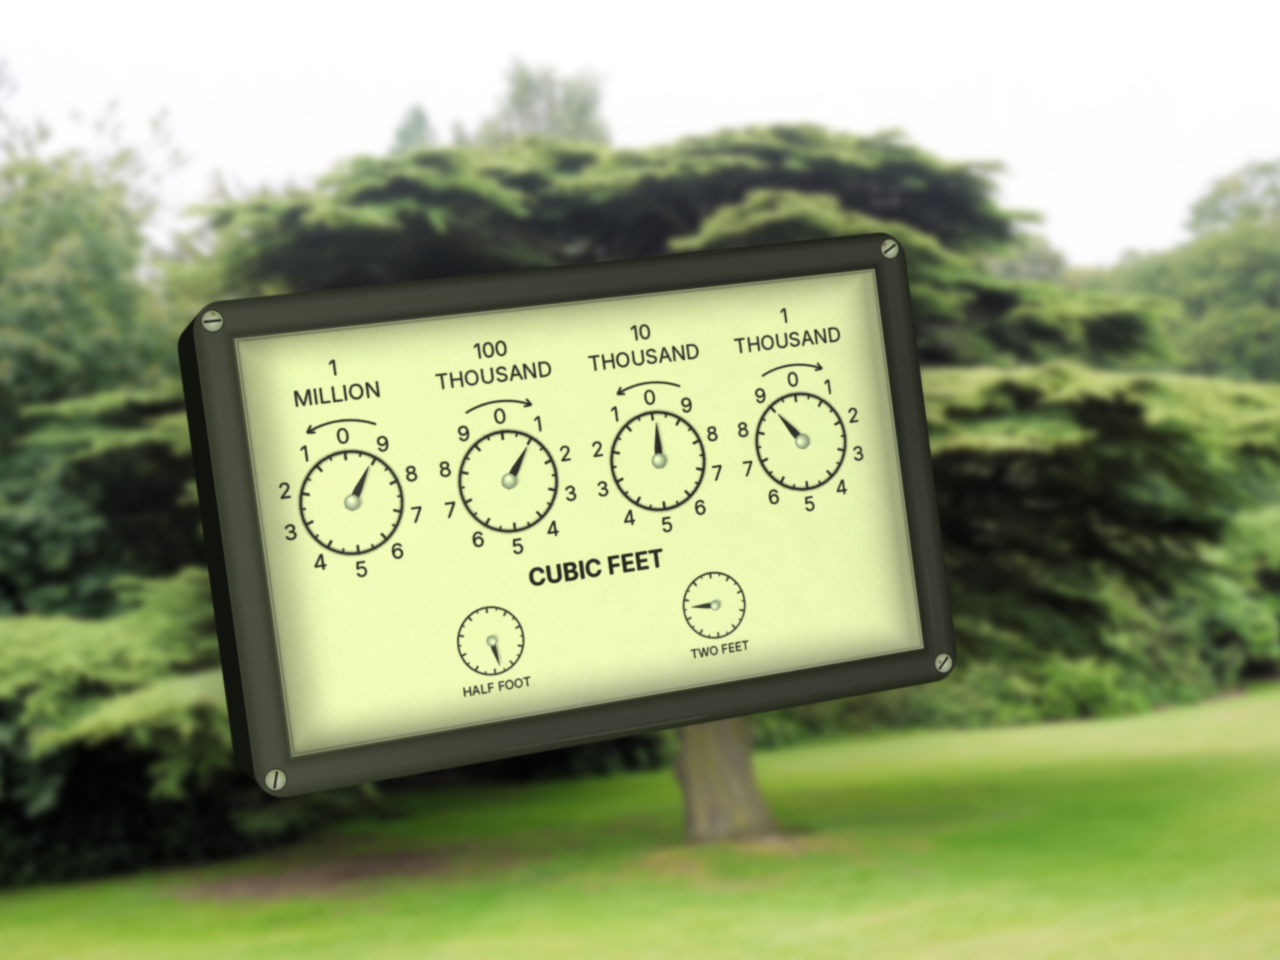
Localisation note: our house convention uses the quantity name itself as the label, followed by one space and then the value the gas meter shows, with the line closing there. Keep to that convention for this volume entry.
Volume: 909900 ft³
